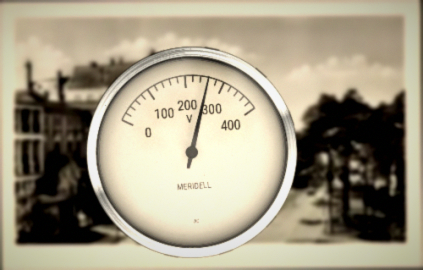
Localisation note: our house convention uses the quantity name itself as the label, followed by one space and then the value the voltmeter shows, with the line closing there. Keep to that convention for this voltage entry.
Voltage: 260 V
